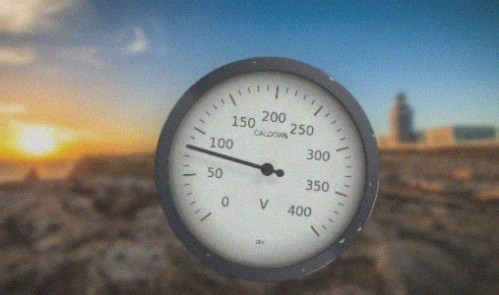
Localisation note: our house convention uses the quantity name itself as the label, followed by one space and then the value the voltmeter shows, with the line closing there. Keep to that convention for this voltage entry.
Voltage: 80 V
